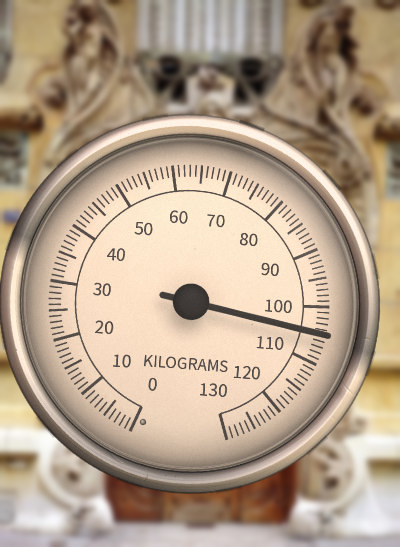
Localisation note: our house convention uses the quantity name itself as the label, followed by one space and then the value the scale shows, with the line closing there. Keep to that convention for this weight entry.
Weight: 105 kg
